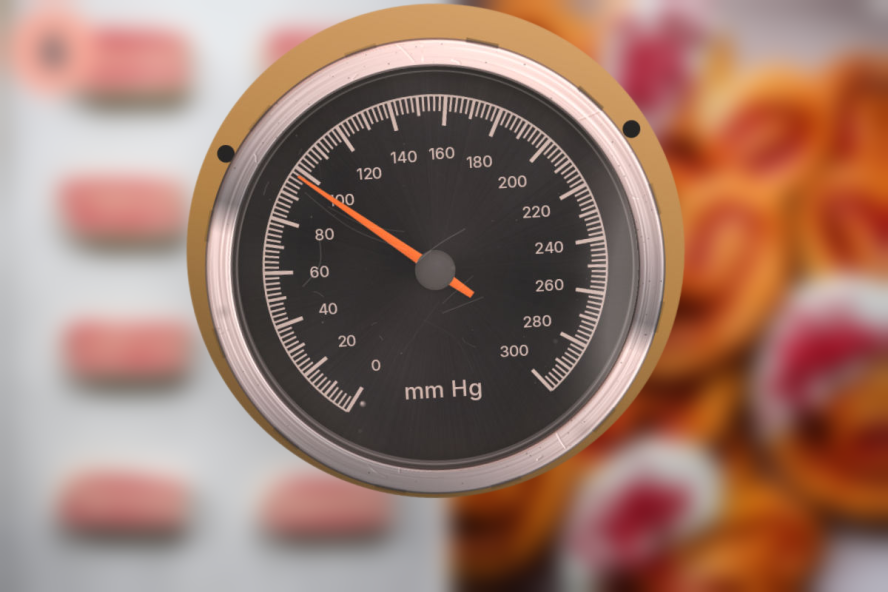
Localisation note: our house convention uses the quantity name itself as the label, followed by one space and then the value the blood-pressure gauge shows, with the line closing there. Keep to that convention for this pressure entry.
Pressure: 98 mmHg
